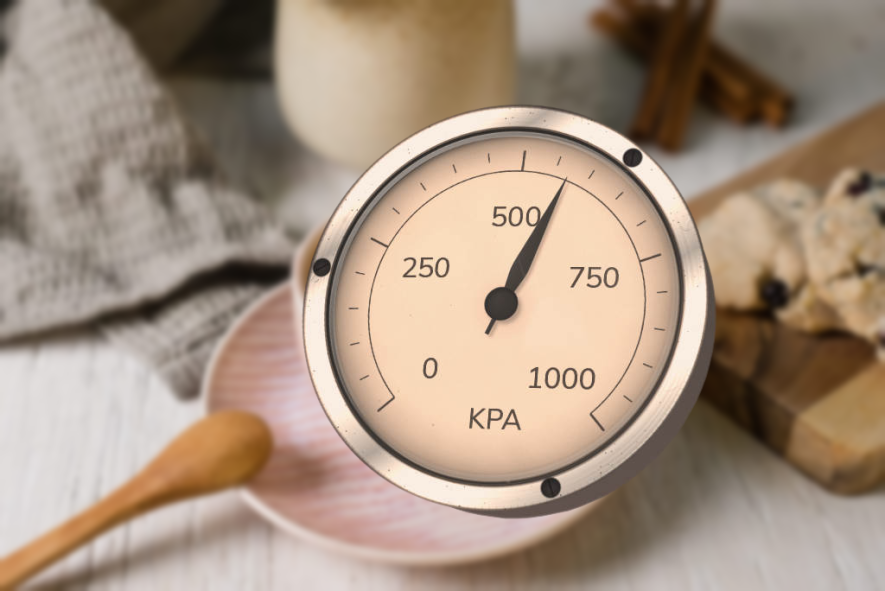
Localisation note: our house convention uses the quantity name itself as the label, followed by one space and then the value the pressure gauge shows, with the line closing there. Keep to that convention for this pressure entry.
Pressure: 575 kPa
